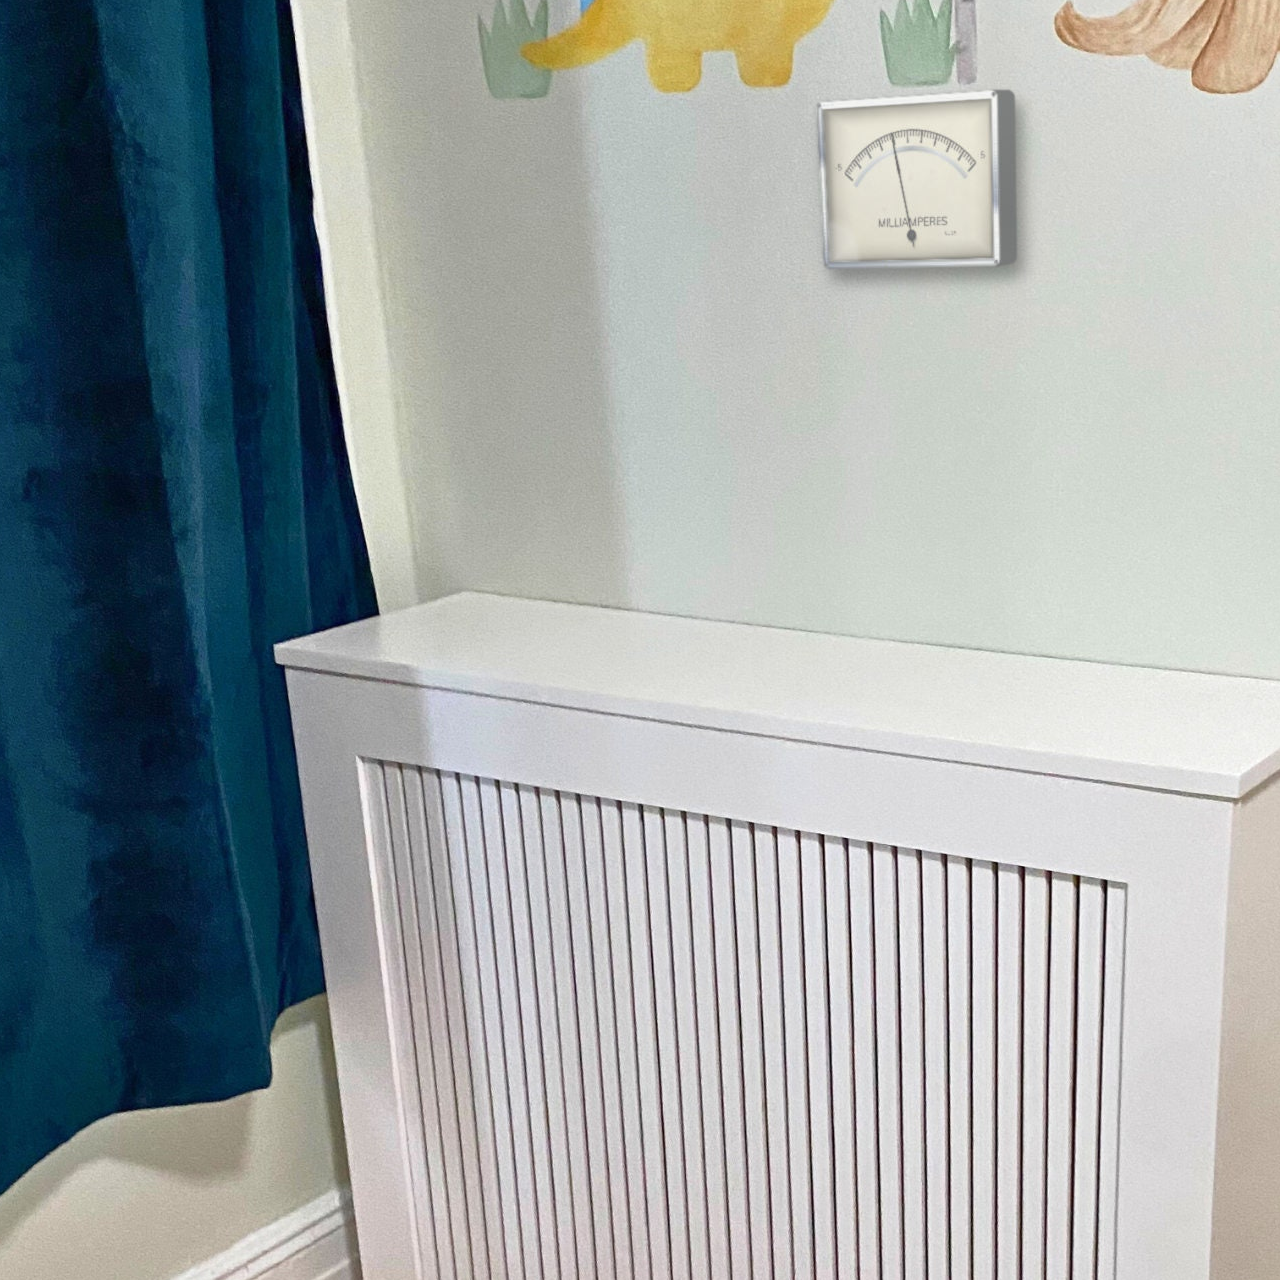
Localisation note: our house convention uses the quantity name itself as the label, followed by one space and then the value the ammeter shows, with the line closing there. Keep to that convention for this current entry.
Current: -1 mA
